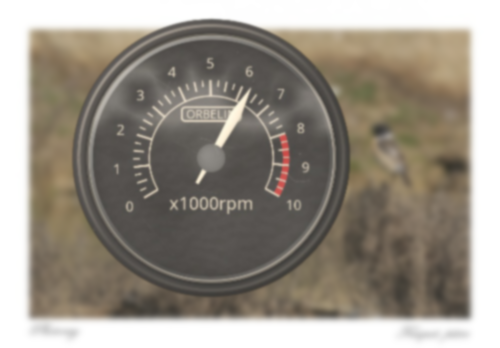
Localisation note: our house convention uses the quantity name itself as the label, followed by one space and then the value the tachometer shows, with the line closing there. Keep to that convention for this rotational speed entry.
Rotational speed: 6250 rpm
